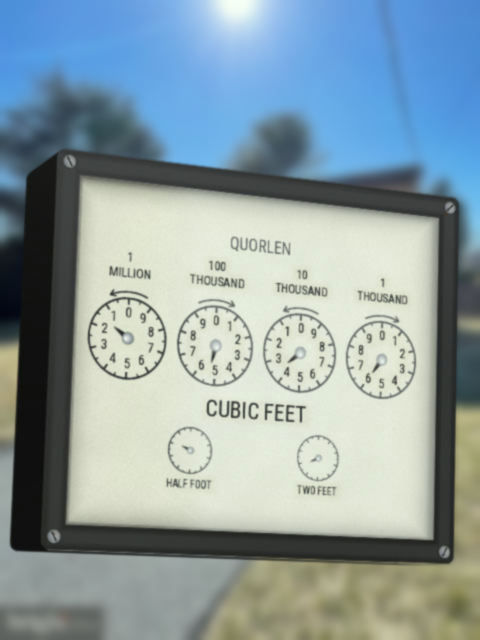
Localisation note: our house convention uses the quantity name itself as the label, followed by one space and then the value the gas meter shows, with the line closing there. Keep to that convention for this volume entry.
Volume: 153600 ft³
